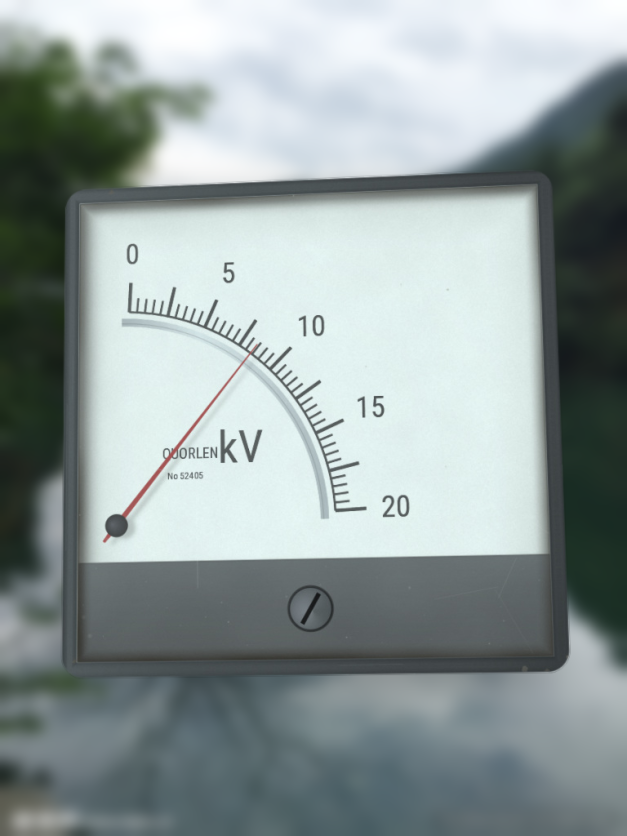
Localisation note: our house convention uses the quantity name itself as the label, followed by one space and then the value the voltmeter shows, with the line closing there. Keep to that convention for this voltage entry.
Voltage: 8.5 kV
